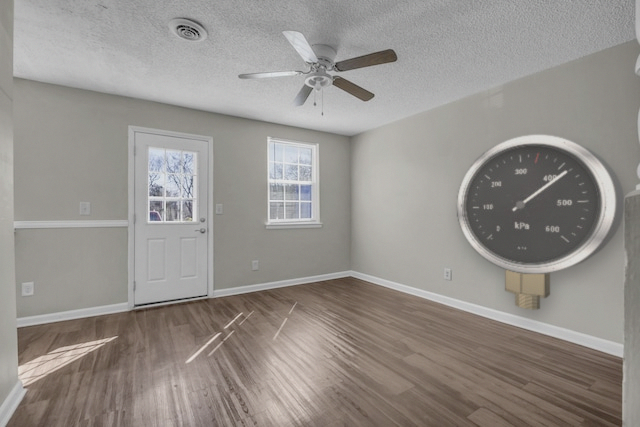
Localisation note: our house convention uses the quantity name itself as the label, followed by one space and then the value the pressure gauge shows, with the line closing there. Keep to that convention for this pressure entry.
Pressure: 420 kPa
